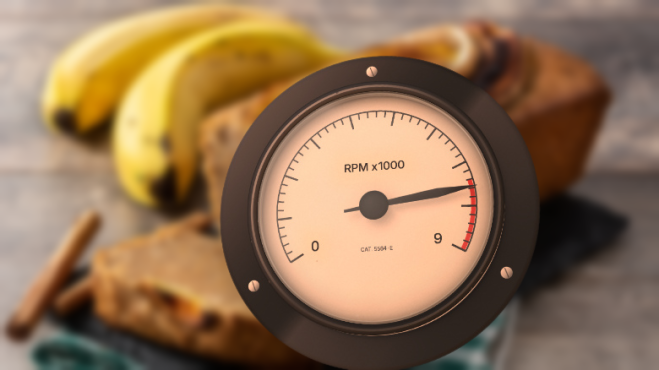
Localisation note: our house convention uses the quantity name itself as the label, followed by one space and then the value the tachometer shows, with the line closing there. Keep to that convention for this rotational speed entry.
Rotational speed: 7600 rpm
